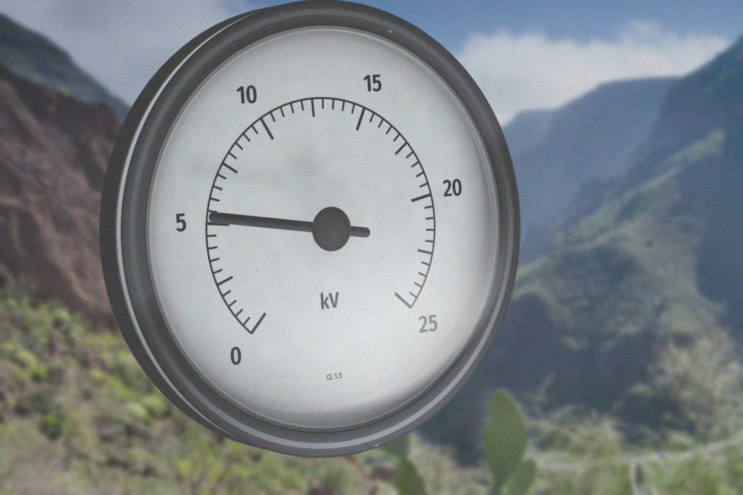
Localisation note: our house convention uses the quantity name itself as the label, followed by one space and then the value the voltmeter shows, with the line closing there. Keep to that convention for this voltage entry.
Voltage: 5.25 kV
